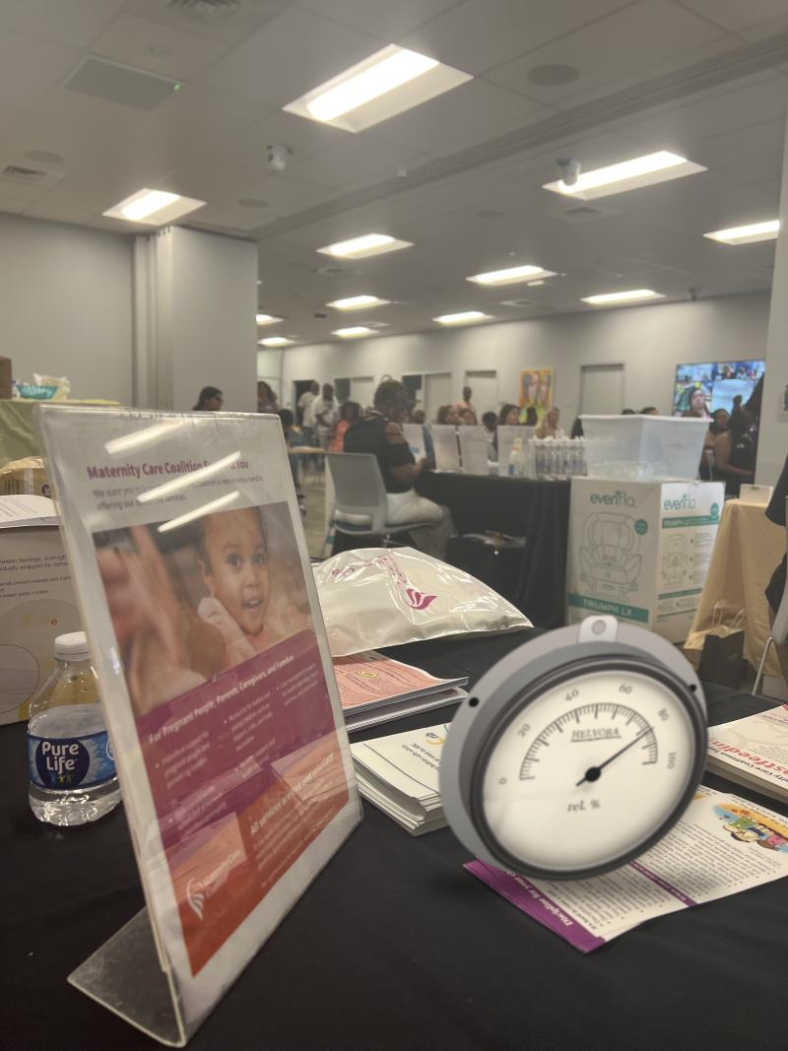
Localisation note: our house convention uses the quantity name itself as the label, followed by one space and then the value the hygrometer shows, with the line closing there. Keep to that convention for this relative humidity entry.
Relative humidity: 80 %
